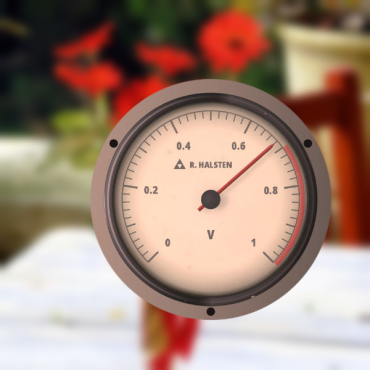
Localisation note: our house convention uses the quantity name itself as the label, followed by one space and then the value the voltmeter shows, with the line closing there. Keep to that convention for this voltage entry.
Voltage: 0.68 V
